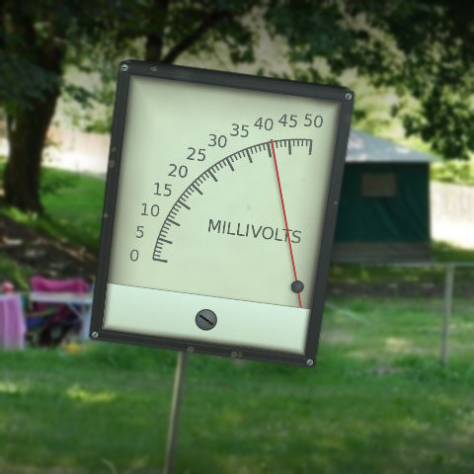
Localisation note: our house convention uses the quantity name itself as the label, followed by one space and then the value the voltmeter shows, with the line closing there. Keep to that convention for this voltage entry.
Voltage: 41 mV
